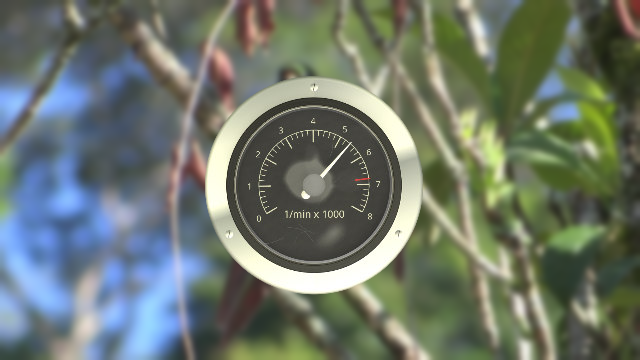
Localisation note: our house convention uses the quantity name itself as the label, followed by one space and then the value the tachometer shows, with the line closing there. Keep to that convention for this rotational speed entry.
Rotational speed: 5400 rpm
